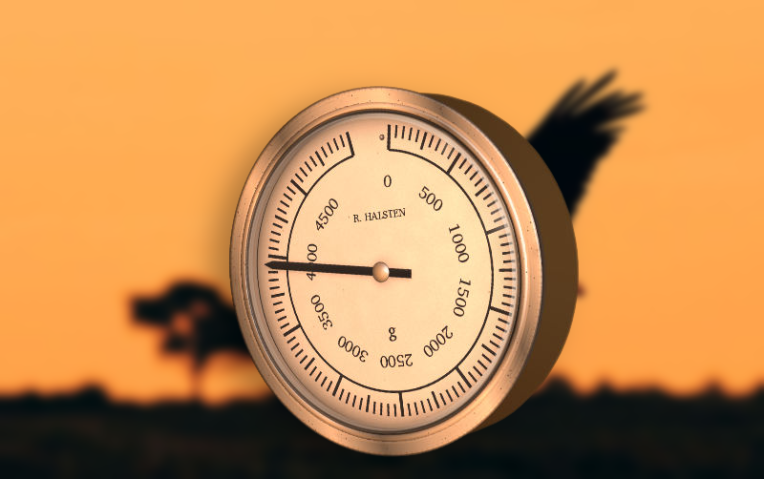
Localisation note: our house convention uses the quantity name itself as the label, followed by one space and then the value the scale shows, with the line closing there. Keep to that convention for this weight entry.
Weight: 3950 g
